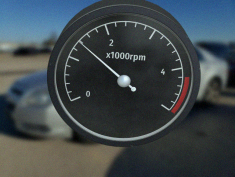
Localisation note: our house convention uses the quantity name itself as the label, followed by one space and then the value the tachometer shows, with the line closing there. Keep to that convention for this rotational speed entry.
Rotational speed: 1400 rpm
